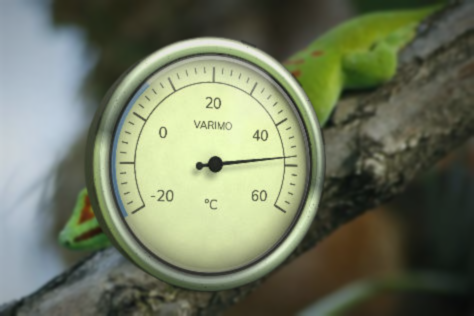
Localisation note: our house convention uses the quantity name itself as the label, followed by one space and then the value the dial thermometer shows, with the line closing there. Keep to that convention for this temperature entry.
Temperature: 48 °C
